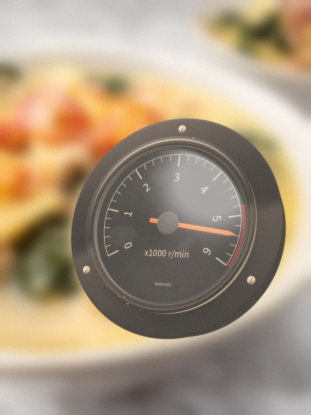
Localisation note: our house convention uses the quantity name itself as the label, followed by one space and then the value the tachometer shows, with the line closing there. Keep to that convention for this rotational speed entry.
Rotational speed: 5400 rpm
